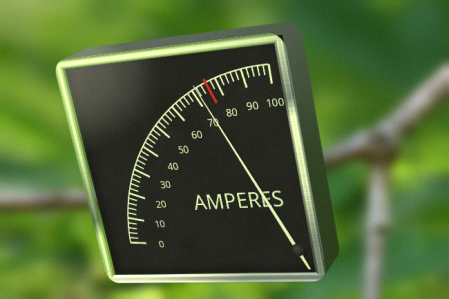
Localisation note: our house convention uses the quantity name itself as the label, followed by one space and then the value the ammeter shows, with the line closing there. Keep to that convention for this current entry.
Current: 72 A
